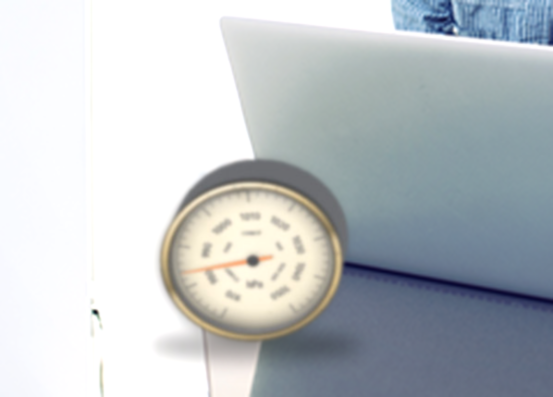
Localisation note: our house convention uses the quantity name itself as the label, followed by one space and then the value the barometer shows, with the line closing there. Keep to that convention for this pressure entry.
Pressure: 984 hPa
